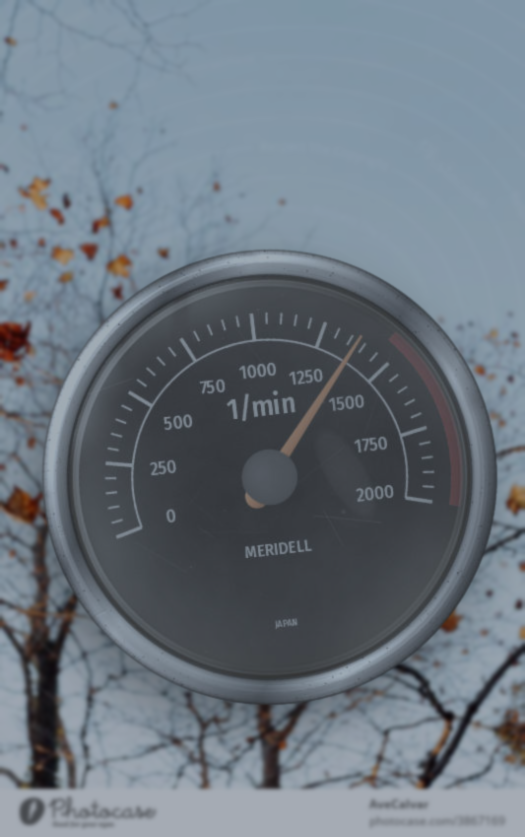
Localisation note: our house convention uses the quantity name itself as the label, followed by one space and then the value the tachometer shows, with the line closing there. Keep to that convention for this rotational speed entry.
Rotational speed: 1375 rpm
